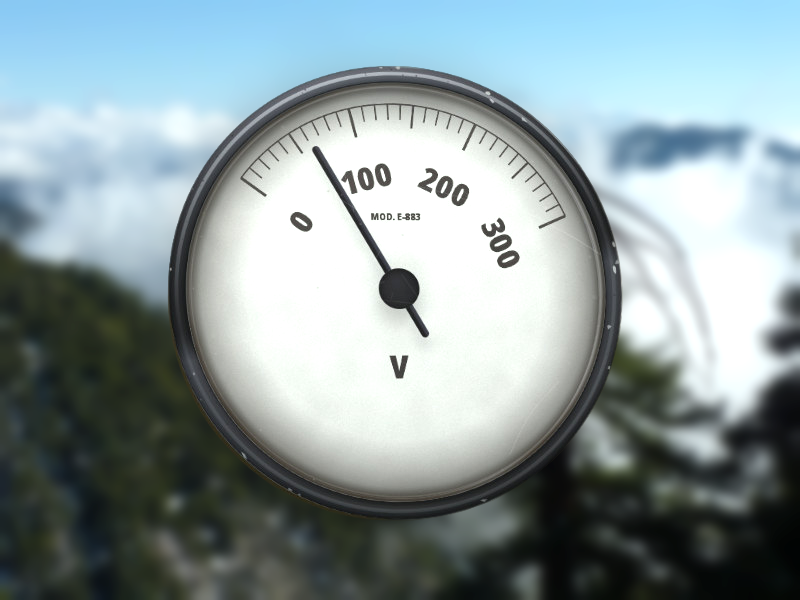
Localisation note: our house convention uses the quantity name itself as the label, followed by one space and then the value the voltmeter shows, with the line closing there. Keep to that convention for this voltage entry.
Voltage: 60 V
